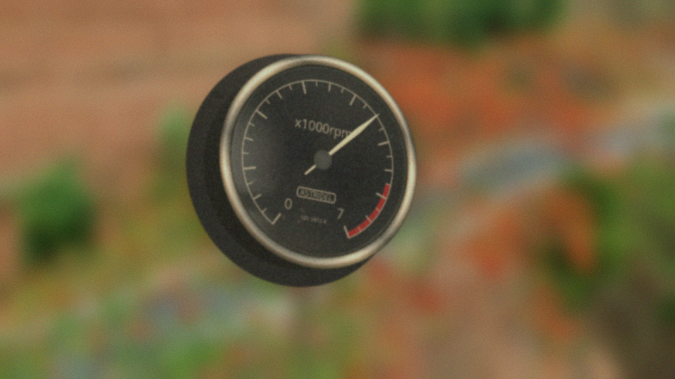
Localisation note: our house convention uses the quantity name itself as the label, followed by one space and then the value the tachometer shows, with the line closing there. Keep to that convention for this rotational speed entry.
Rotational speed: 4500 rpm
